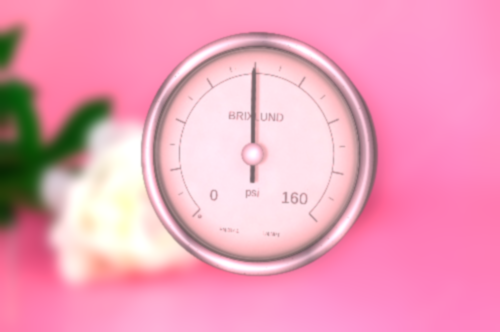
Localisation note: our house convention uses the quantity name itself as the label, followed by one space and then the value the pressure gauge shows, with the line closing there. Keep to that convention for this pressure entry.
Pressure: 80 psi
